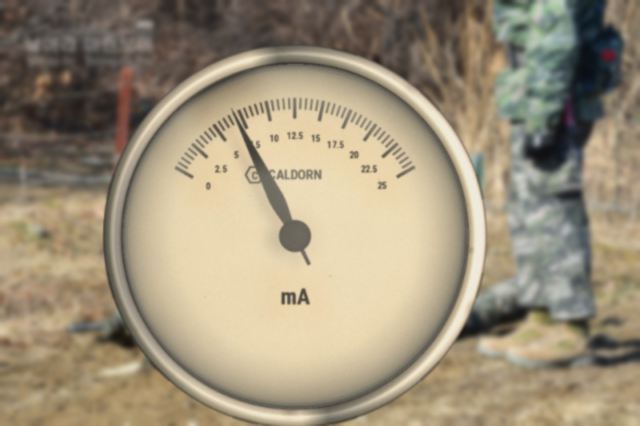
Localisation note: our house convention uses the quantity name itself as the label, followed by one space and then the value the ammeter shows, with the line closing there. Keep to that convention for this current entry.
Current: 7 mA
